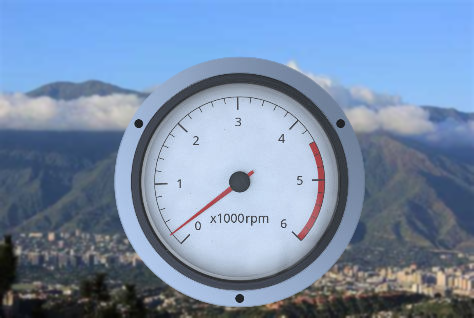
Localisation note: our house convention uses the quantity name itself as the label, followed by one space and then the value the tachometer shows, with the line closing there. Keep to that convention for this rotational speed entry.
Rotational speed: 200 rpm
